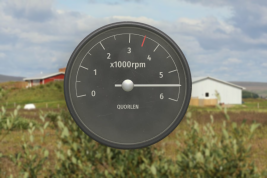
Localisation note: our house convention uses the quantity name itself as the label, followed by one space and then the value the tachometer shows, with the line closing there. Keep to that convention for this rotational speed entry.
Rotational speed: 5500 rpm
